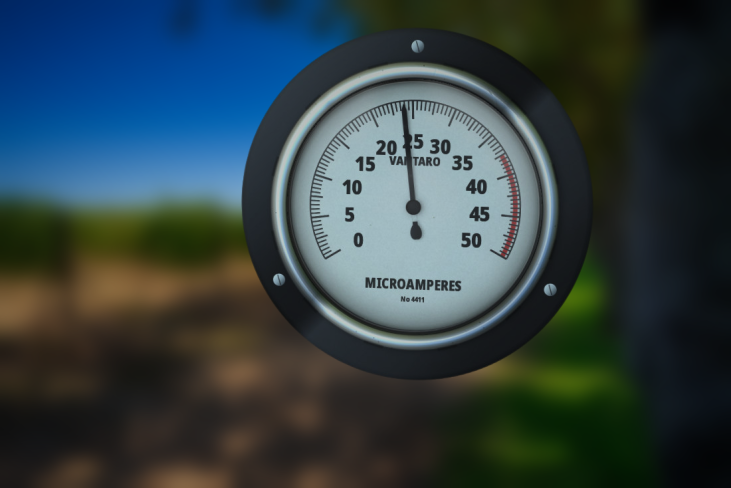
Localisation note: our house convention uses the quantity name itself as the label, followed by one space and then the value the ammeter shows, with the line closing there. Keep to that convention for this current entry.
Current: 24 µA
